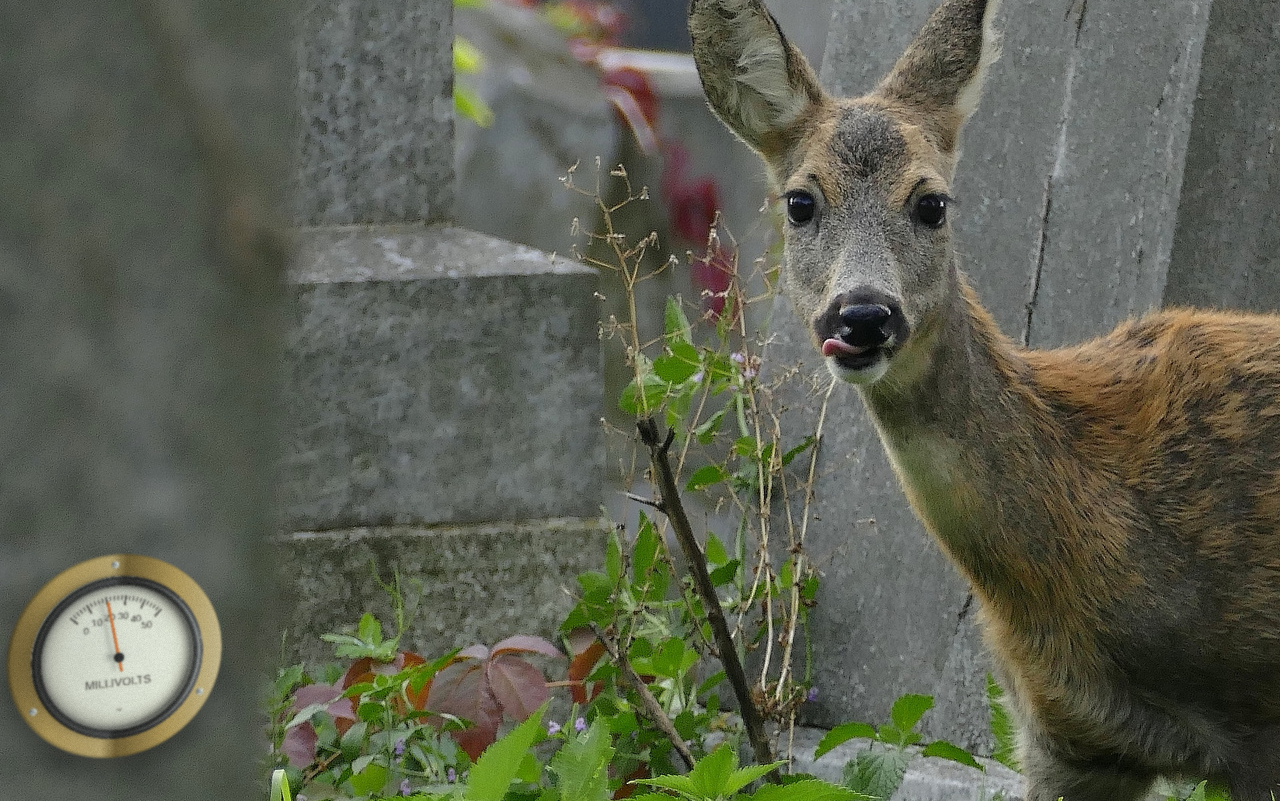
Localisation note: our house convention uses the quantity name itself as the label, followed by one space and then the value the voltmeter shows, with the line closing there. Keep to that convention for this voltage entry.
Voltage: 20 mV
